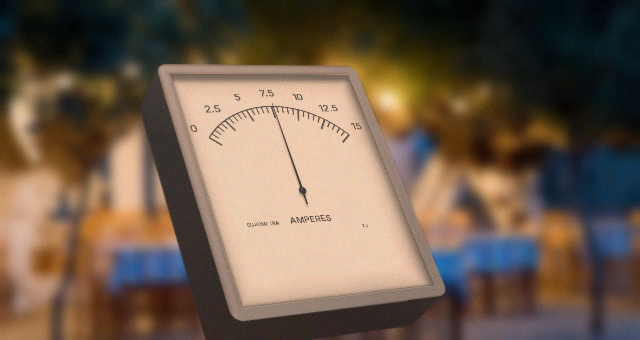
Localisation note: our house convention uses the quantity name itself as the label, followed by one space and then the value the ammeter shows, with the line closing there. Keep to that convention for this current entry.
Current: 7.5 A
